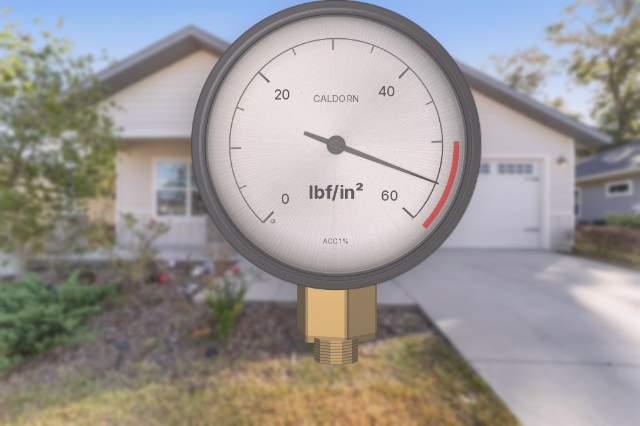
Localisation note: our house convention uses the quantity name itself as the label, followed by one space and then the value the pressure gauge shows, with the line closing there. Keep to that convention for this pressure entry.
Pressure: 55 psi
